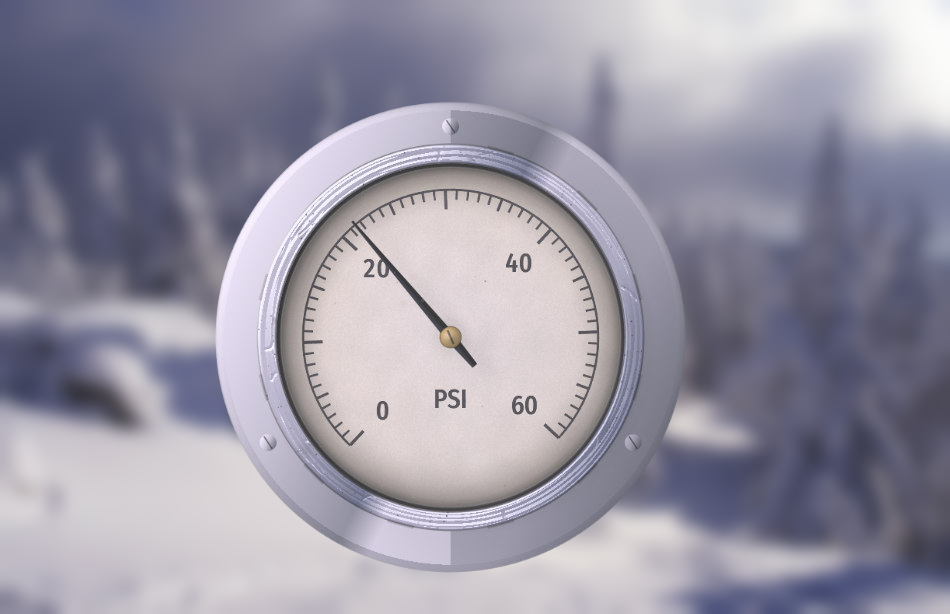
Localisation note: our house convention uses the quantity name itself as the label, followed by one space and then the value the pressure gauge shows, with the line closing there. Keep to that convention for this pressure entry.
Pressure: 21.5 psi
